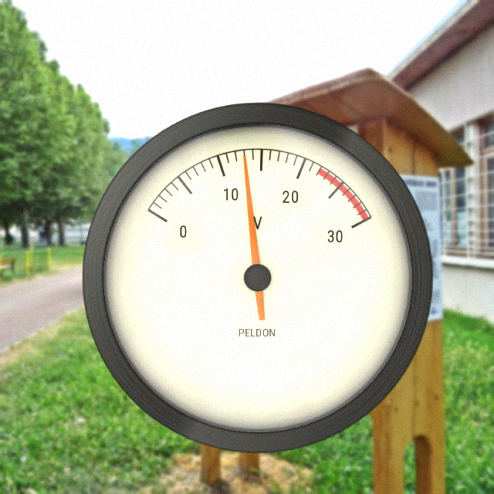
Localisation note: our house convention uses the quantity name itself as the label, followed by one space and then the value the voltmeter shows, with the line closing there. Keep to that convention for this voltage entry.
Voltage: 13 V
